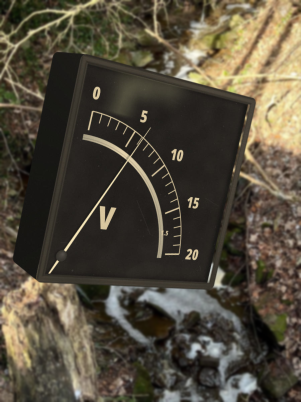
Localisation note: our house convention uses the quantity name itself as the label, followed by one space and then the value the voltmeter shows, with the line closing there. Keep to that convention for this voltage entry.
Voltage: 6 V
